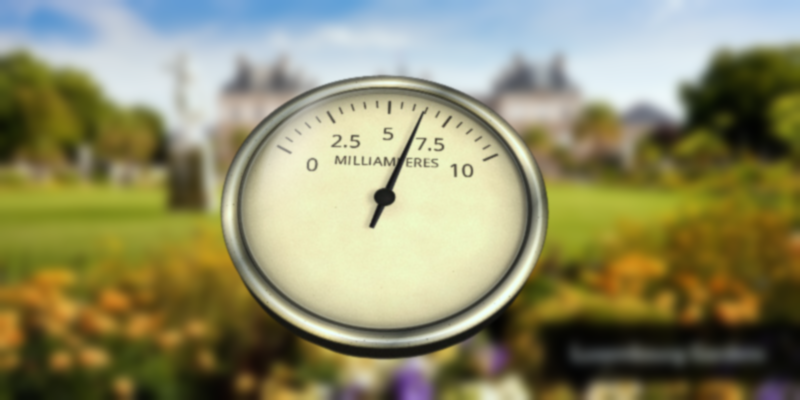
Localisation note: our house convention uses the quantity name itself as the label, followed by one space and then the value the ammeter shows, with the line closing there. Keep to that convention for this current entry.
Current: 6.5 mA
